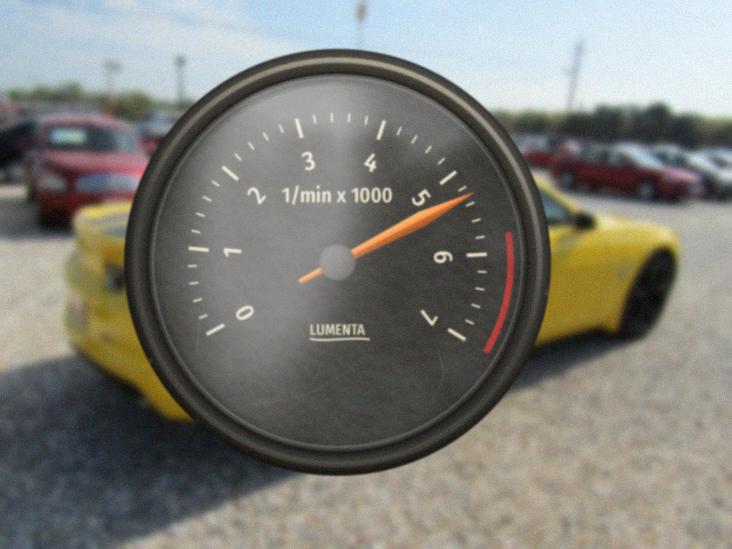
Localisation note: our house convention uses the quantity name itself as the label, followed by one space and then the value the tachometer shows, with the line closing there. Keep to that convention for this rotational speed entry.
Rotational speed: 5300 rpm
